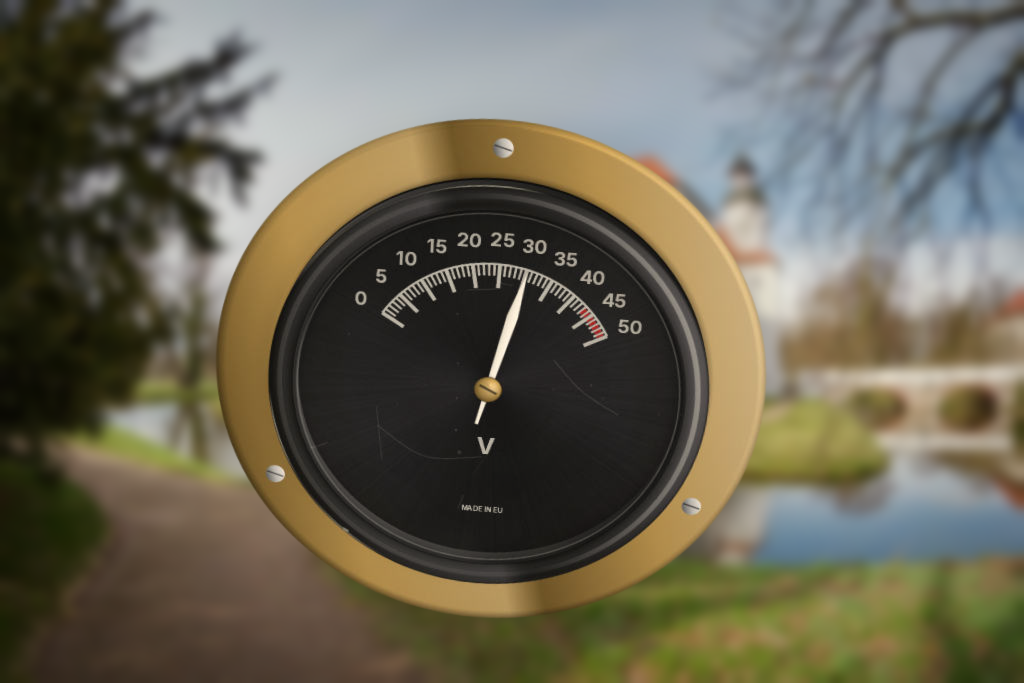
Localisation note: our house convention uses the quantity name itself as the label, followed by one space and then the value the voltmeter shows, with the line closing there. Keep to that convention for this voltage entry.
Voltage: 30 V
